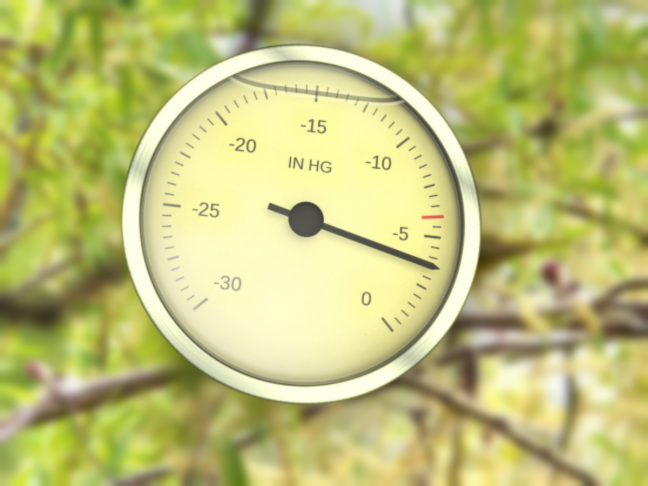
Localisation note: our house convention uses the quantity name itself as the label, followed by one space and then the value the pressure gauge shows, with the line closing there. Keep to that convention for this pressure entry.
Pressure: -3.5 inHg
